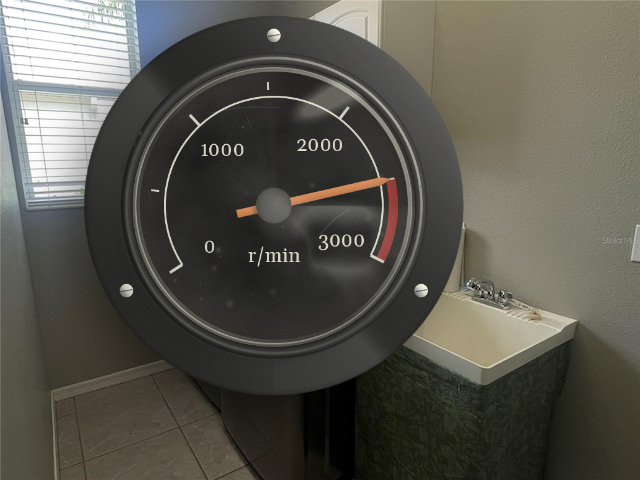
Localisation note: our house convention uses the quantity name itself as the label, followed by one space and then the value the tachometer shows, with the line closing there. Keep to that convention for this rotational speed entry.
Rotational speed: 2500 rpm
